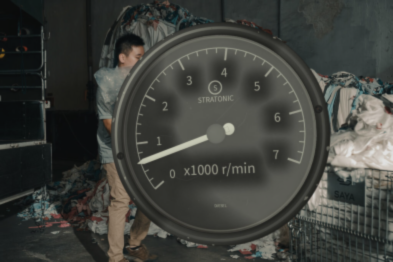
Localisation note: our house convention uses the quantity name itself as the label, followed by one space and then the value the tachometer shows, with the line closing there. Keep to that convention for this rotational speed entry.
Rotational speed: 600 rpm
